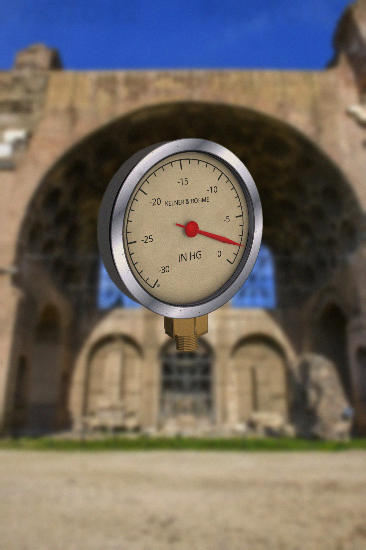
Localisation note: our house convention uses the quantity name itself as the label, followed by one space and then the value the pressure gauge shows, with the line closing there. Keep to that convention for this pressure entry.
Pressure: -2 inHg
